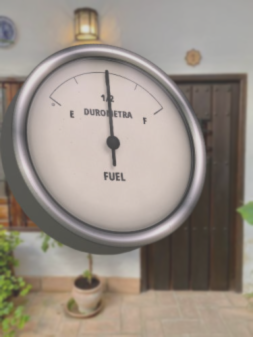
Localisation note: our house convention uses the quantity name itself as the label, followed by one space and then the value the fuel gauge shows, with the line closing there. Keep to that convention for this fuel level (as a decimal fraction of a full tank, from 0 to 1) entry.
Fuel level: 0.5
